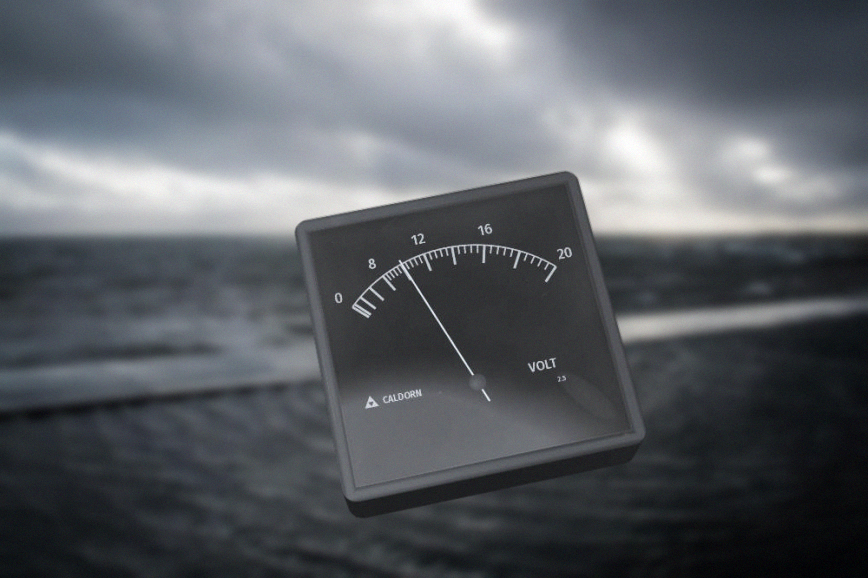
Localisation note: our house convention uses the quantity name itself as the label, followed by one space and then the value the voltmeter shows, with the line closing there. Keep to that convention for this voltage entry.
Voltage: 10 V
